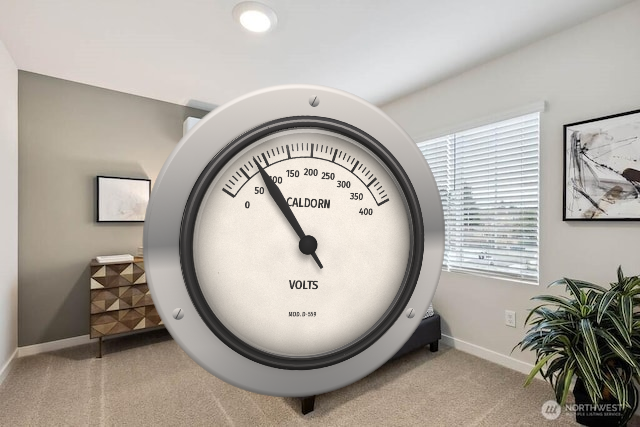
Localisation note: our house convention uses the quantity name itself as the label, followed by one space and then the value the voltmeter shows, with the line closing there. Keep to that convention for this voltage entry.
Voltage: 80 V
